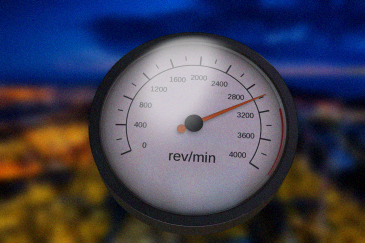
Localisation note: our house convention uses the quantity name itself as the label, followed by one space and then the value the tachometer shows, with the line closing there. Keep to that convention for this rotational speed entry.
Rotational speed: 3000 rpm
